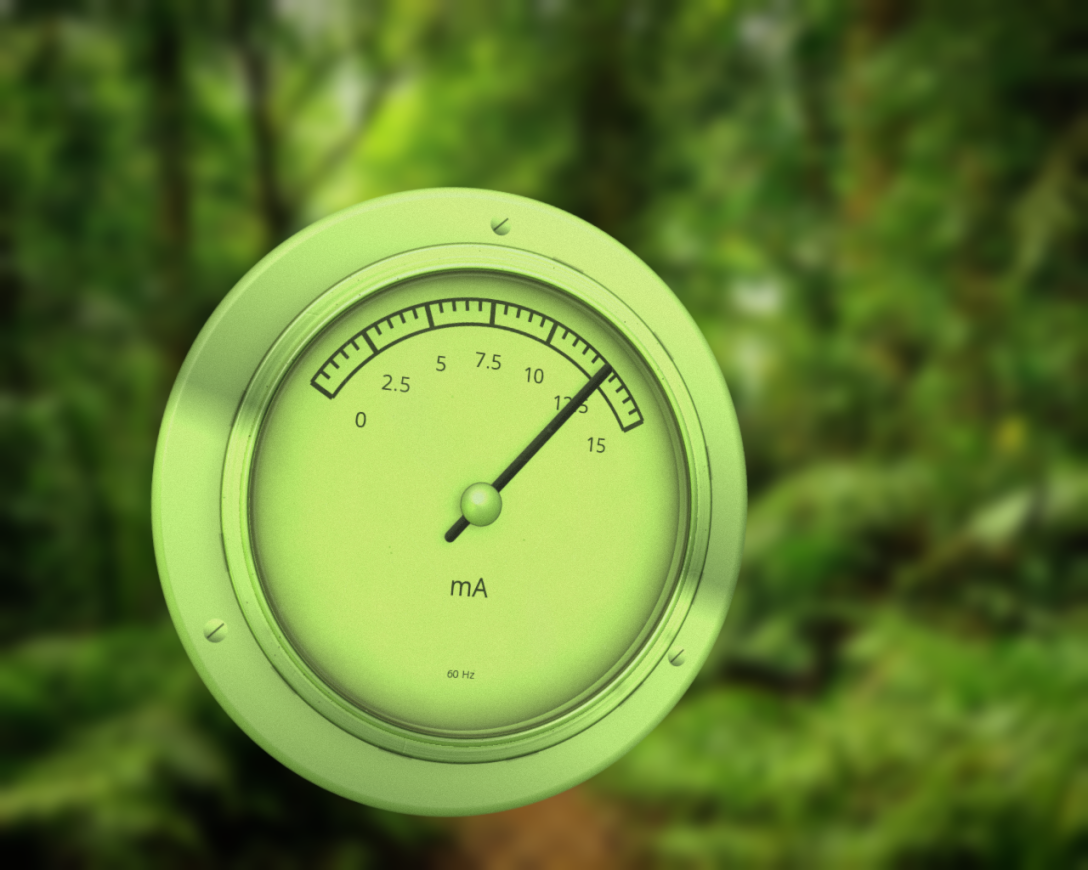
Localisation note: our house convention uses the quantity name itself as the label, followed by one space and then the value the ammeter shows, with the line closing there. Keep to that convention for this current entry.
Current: 12.5 mA
